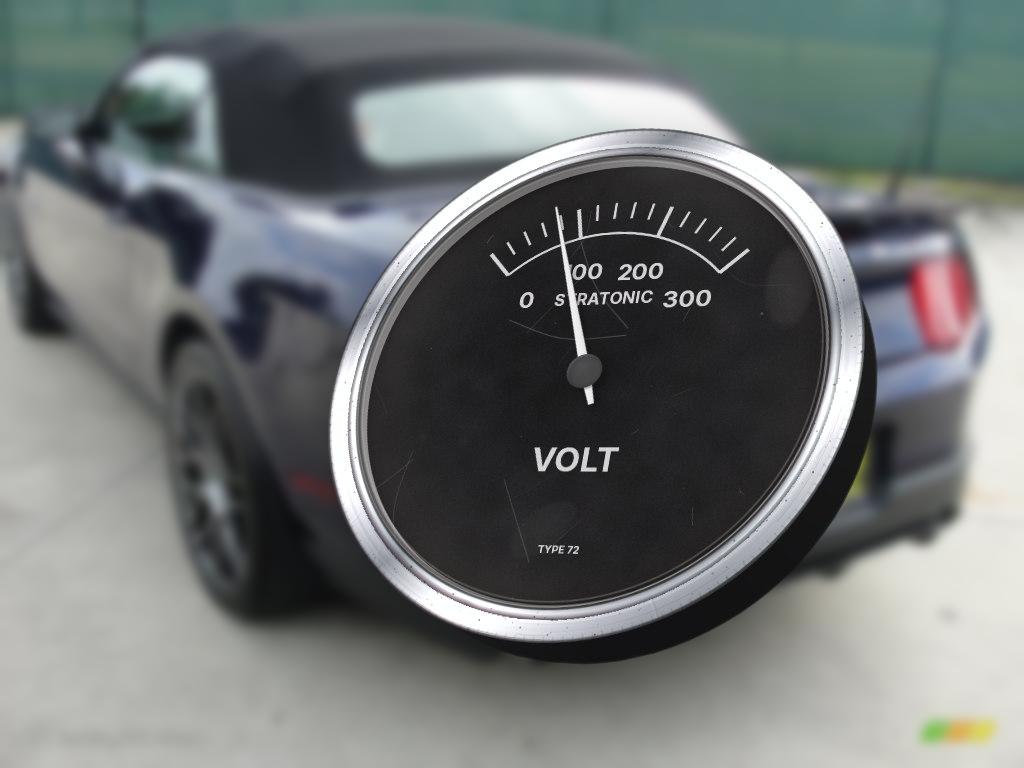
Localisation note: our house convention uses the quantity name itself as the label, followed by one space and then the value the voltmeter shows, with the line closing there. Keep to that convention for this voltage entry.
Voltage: 80 V
